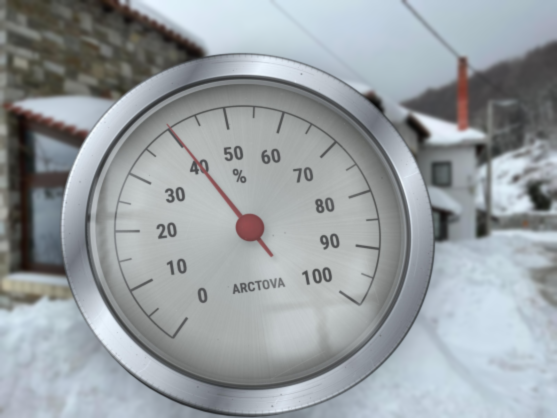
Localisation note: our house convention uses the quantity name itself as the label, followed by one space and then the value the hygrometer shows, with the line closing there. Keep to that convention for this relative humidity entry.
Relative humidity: 40 %
